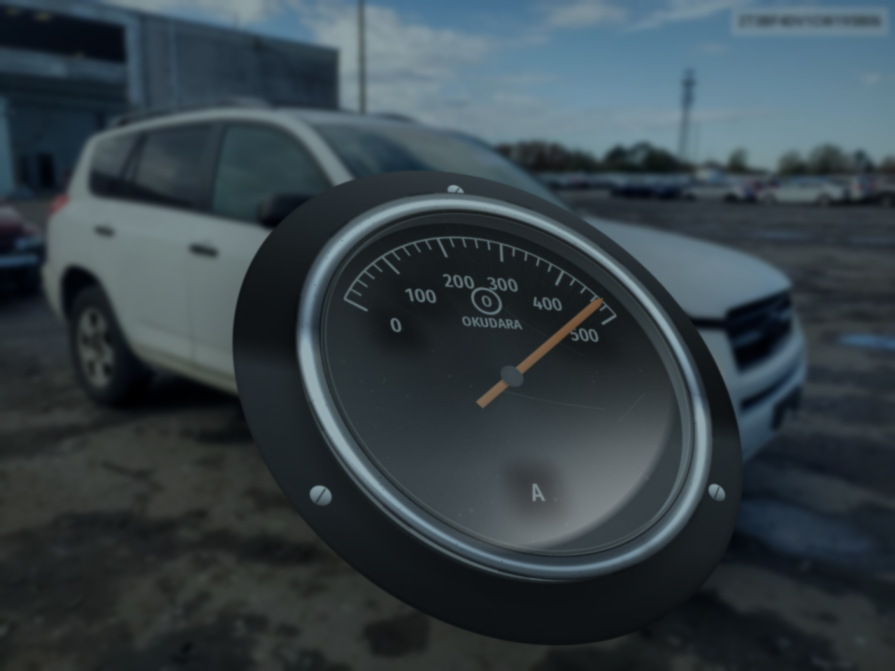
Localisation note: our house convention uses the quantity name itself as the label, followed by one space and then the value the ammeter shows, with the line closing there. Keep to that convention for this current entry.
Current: 470 A
